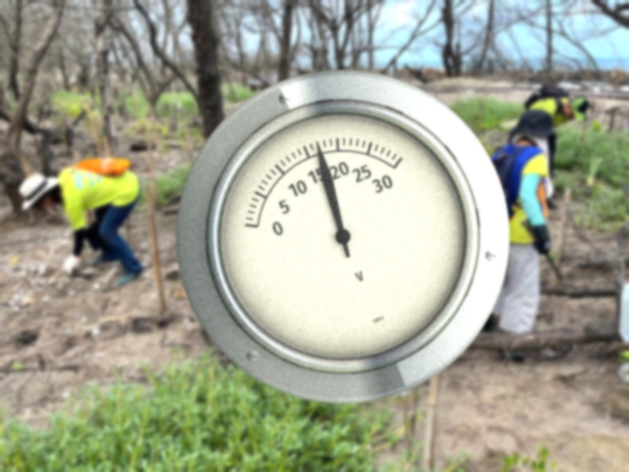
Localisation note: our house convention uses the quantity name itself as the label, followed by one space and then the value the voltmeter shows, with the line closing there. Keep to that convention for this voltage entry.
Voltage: 17 V
